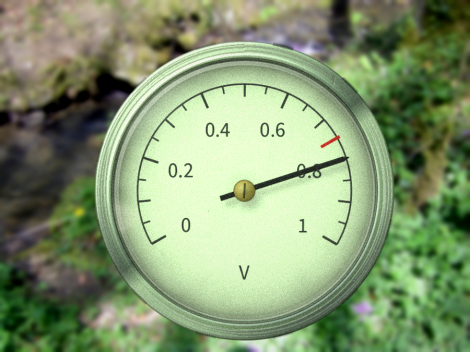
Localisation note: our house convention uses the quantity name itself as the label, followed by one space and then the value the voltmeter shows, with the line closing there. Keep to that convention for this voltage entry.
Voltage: 0.8 V
